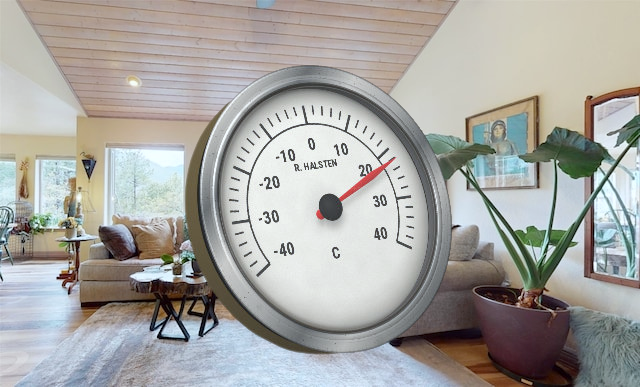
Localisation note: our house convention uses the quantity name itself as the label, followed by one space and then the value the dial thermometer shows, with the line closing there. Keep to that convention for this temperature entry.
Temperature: 22 °C
